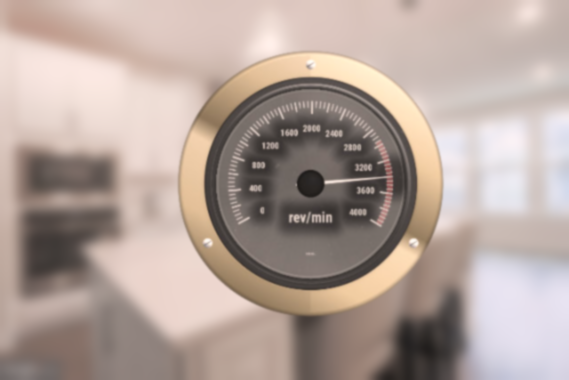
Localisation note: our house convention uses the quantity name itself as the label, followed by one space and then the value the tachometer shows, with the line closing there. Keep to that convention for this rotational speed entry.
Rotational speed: 3400 rpm
